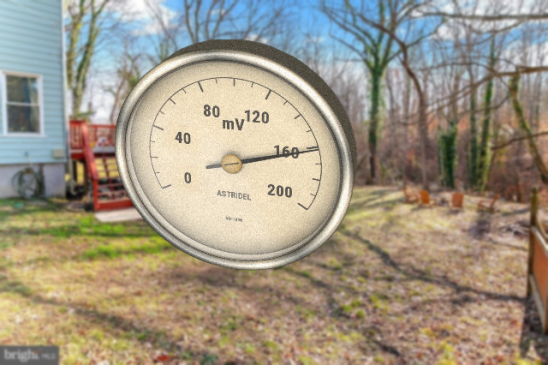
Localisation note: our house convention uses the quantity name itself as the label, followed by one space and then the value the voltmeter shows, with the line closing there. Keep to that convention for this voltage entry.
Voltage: 160 mV
